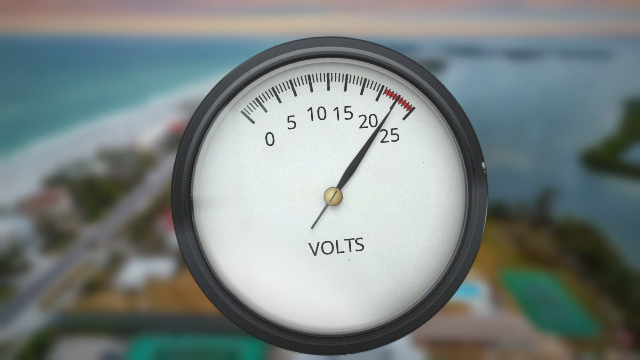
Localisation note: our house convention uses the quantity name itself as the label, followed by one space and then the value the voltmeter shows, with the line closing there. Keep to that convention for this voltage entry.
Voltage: 22.5 V
